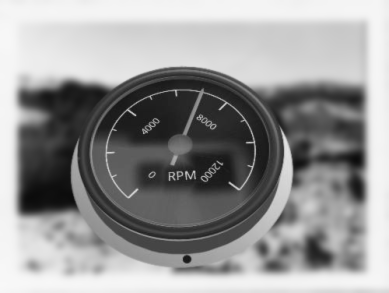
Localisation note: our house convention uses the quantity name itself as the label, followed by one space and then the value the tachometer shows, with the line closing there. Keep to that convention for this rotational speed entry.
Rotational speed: 7000 rpm
